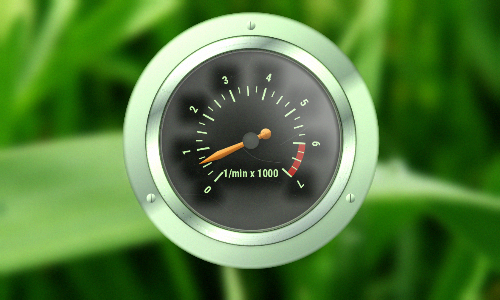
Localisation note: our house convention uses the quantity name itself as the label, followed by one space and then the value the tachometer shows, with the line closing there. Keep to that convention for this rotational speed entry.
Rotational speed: 625 rpm
